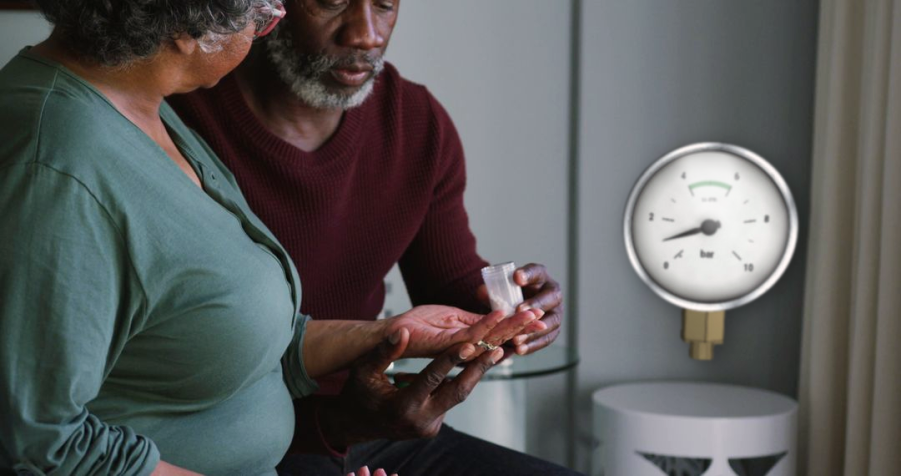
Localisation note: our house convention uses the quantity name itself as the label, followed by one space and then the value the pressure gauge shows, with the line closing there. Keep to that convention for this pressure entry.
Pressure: 1 bar
